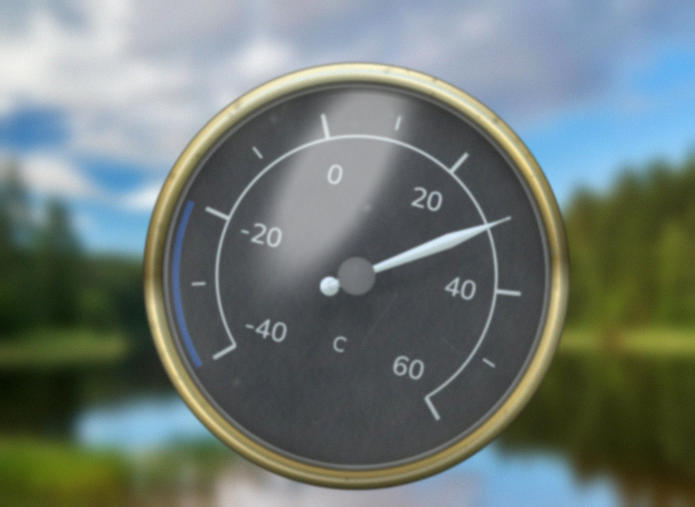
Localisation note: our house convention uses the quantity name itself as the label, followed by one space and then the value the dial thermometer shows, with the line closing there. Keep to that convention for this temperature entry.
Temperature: 30 °C
